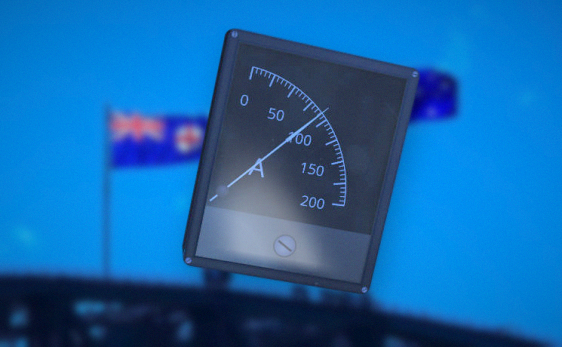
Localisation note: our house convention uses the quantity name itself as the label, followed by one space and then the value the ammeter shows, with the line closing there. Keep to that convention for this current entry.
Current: 90 A
